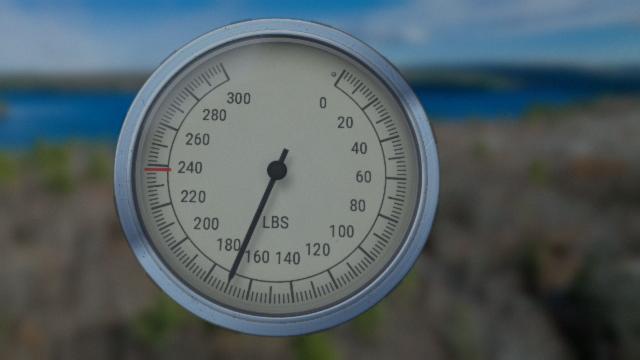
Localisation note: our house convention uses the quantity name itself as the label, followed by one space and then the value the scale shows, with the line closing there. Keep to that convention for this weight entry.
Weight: 170 lb
